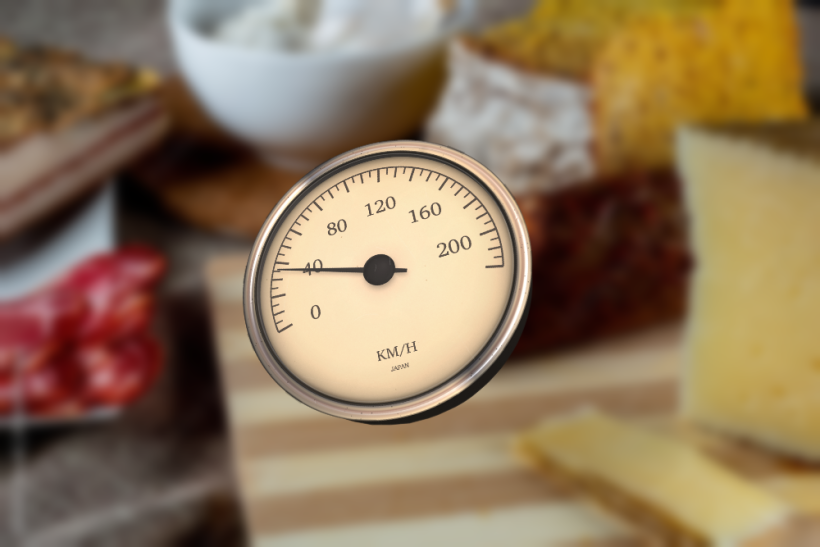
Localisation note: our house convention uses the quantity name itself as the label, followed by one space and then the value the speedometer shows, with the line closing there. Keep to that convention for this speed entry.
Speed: 35 km/h
